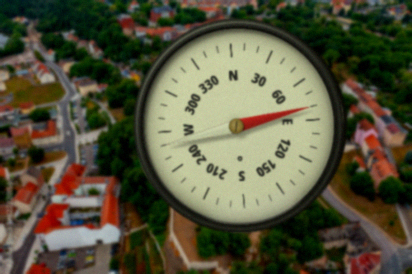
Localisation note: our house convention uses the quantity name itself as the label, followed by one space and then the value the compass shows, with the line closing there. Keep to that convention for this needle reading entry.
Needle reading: 80 °
